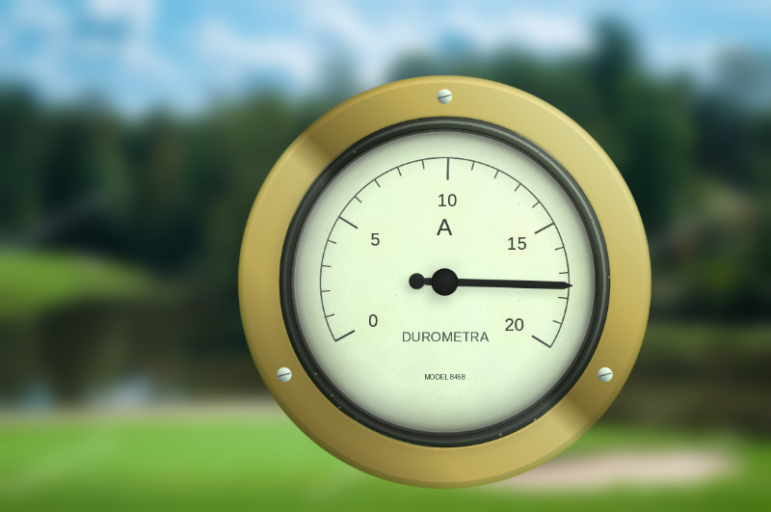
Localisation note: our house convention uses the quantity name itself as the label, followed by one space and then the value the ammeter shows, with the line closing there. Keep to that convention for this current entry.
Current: 17.5 A
